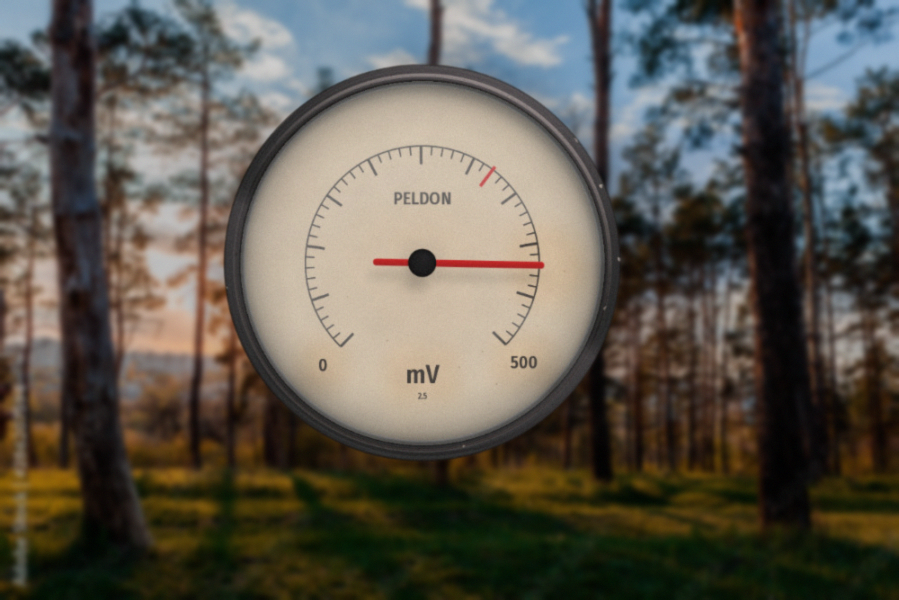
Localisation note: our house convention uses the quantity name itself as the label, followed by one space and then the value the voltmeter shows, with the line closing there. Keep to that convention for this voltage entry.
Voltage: 420 mV
